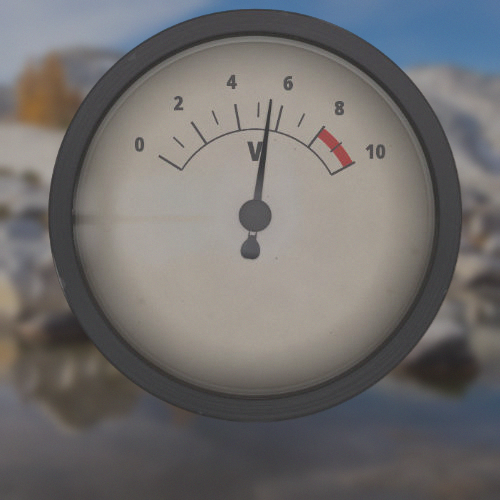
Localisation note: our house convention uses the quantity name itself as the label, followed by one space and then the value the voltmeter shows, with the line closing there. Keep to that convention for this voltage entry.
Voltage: 5.5 V
